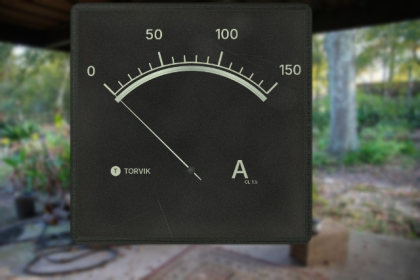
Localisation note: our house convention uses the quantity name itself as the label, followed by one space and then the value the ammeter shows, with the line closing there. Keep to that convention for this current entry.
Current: 0 A
